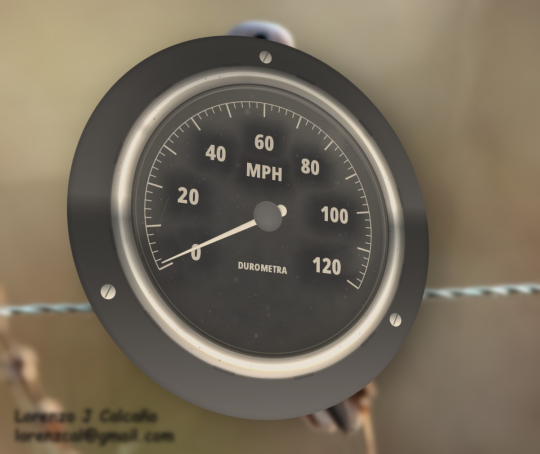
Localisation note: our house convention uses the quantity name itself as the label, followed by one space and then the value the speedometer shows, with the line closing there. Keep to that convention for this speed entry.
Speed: 1 mph
